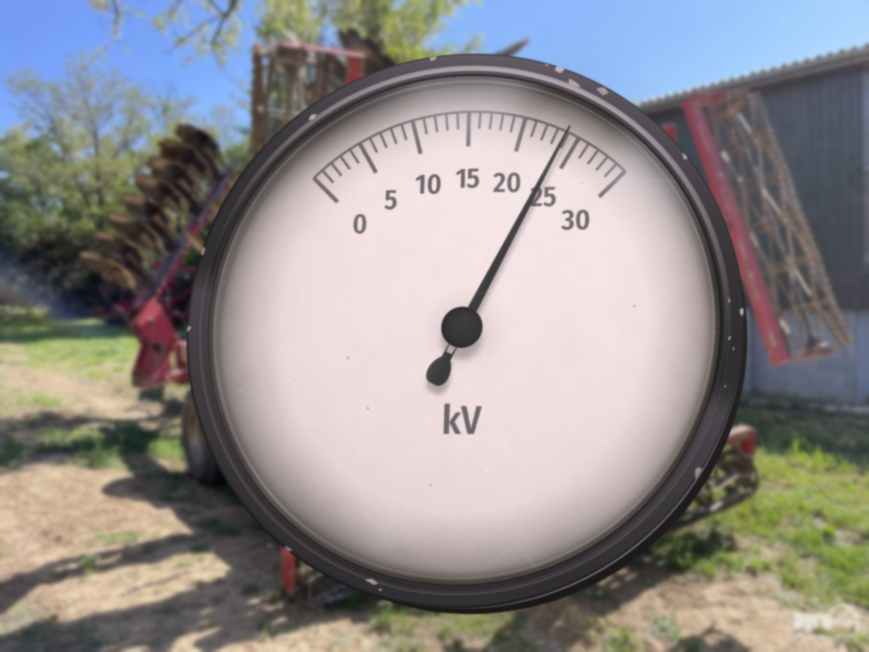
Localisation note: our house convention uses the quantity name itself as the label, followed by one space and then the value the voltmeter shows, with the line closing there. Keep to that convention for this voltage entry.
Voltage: 24 kV
